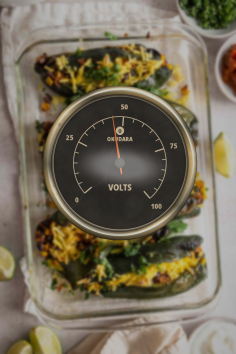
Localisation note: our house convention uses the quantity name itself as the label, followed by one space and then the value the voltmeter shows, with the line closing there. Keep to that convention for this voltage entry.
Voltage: 45 V
